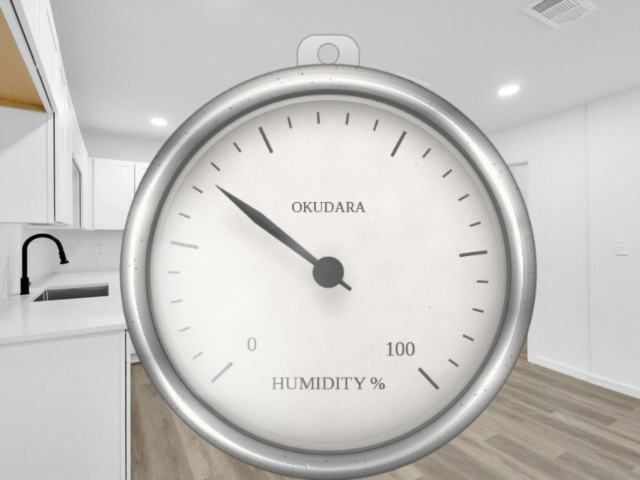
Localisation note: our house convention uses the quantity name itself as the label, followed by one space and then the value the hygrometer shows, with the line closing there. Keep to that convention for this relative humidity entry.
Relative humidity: 30 %
